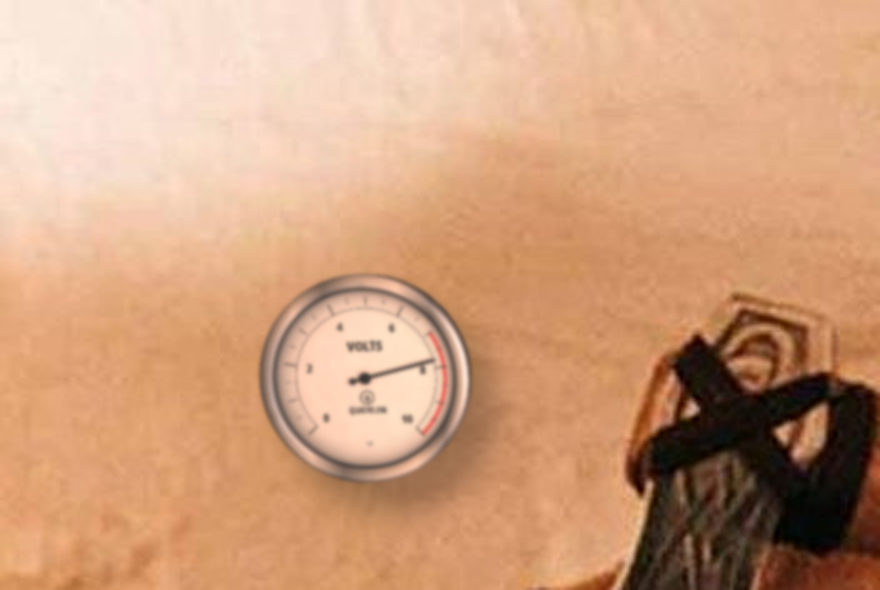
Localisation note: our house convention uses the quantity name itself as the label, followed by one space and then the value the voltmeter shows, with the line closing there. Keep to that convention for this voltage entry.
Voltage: 7.75 V
